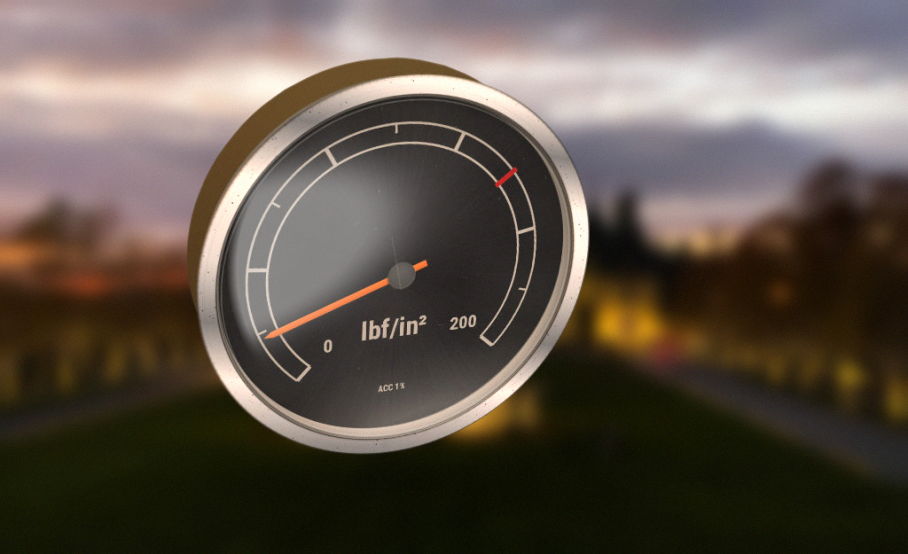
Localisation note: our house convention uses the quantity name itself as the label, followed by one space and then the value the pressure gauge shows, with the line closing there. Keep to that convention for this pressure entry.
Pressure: 20 psi
